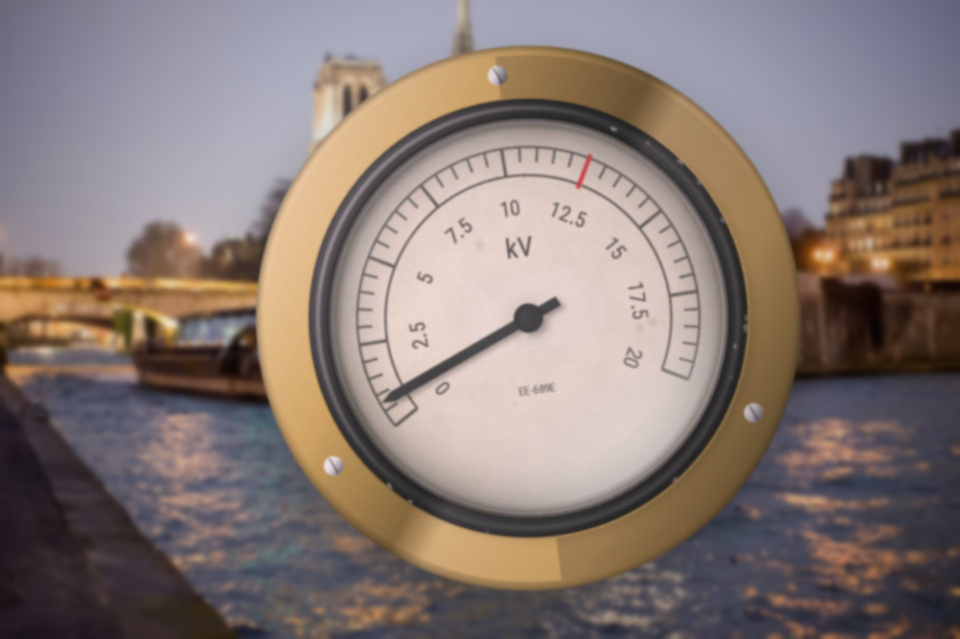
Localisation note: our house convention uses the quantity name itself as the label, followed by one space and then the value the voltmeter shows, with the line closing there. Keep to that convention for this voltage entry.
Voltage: 0.75 kV
